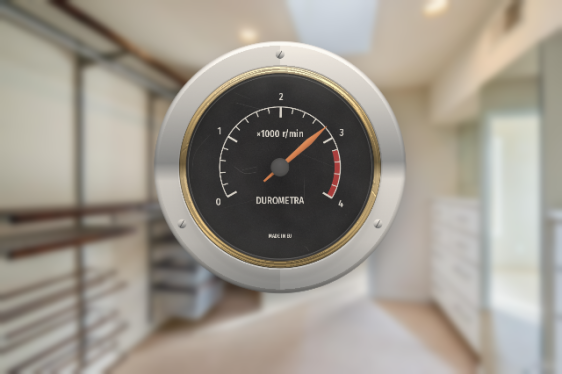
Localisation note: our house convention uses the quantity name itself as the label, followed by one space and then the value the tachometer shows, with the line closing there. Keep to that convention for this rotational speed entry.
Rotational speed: 2800 rpm
